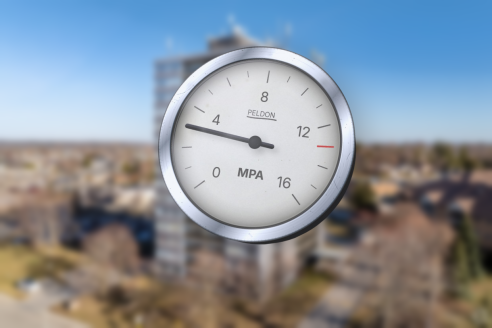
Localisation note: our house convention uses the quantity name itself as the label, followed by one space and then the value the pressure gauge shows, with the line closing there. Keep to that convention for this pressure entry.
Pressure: 3 MPa
